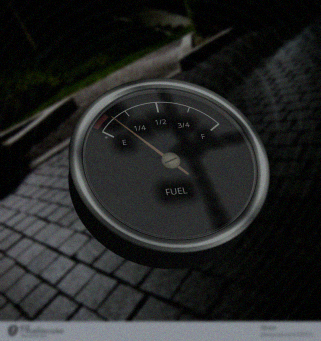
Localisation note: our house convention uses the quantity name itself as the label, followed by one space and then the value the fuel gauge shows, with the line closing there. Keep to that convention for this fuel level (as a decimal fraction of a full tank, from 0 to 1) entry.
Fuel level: 0.125
